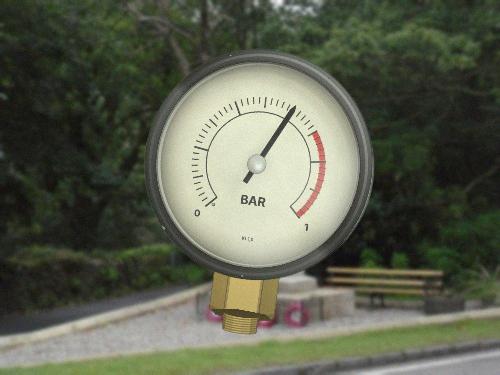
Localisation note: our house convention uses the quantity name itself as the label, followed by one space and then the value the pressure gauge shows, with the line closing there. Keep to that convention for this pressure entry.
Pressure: 0.6 bar
